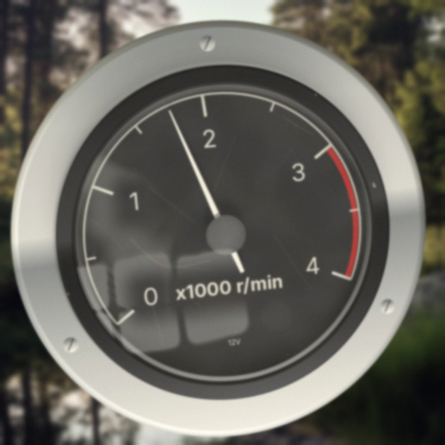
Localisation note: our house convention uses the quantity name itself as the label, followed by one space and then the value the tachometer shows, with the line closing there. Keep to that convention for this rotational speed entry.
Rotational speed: 1750 rpm
